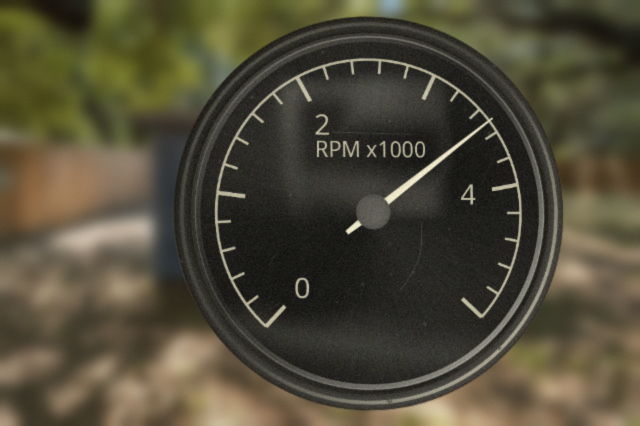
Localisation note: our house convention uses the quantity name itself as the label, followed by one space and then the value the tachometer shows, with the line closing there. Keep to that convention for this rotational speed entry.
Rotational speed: 3500 rpm
